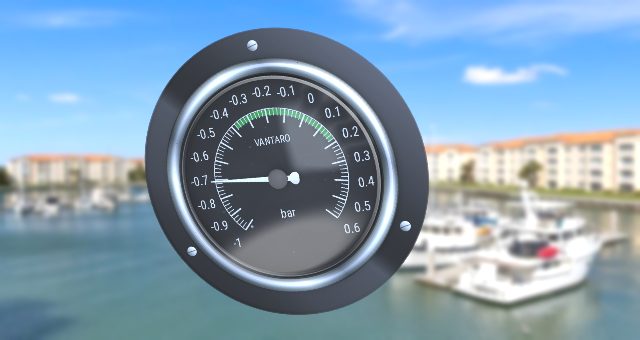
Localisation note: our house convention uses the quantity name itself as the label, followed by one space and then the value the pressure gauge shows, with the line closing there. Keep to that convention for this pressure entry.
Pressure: -0.7 bar
